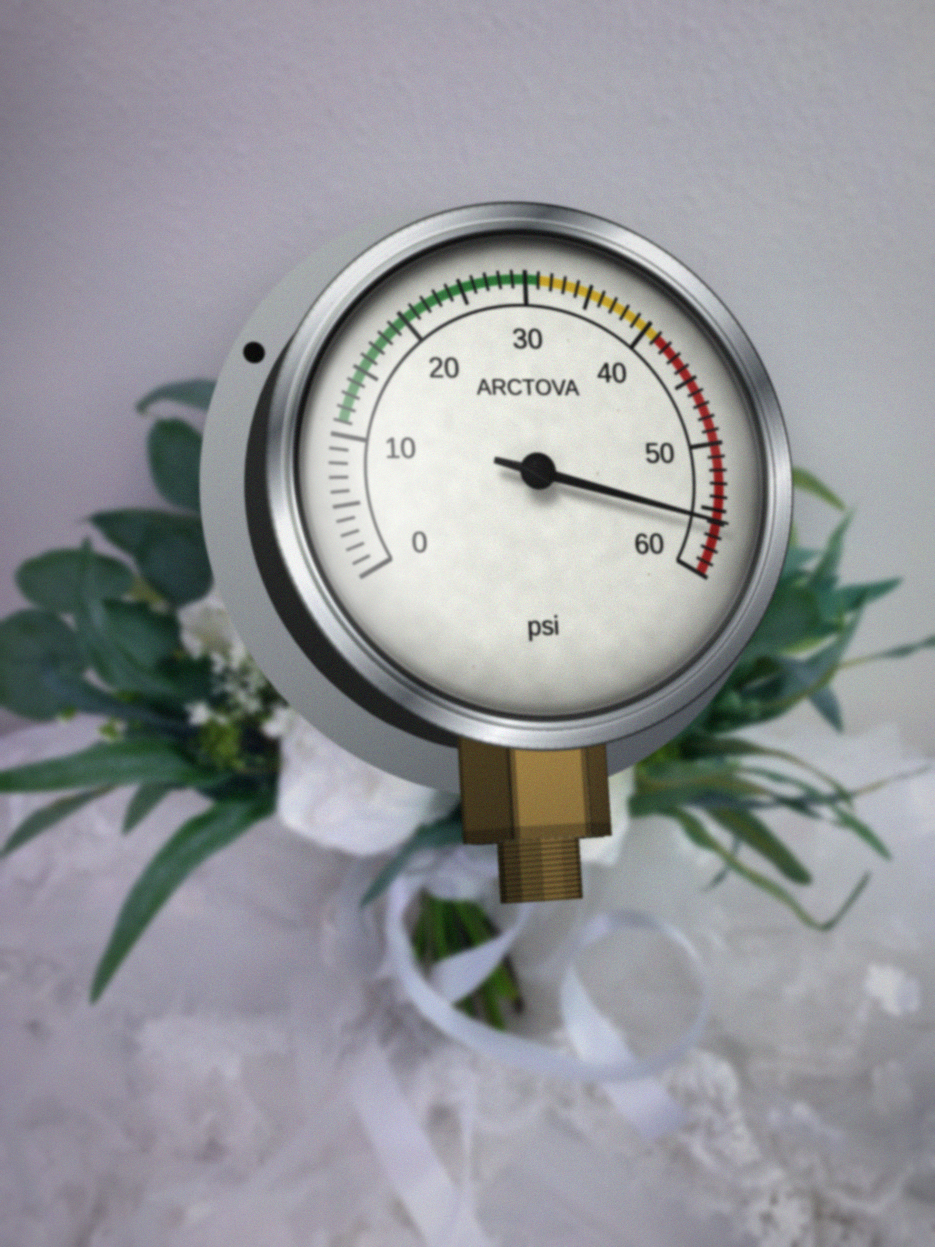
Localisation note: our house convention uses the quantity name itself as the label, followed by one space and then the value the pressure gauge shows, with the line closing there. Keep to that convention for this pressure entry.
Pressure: 56 psi
